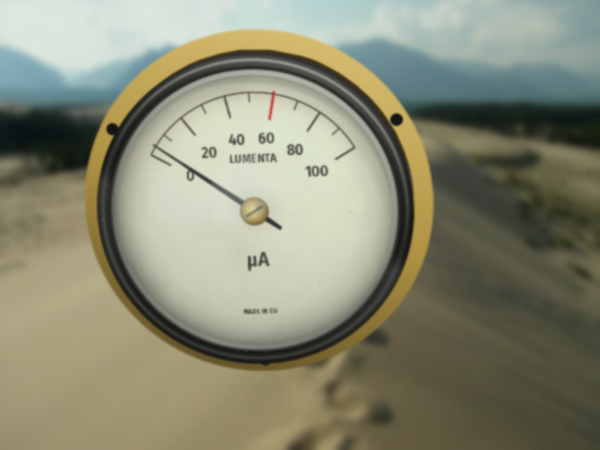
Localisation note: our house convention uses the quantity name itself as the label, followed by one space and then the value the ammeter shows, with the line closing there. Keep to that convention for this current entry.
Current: 5 µA
